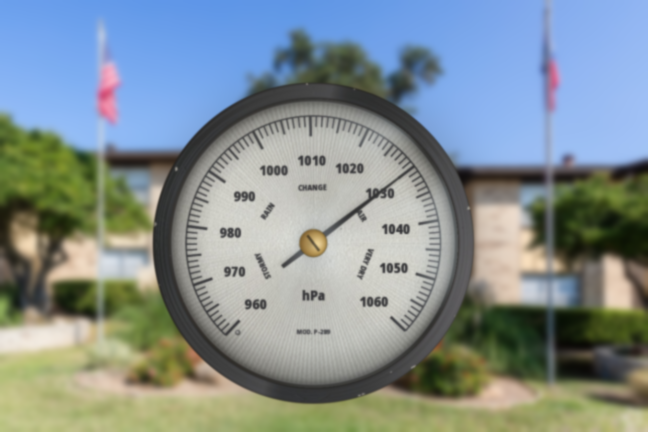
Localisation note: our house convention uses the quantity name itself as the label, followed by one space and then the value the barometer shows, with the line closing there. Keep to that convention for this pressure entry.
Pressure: 1030 hPa
